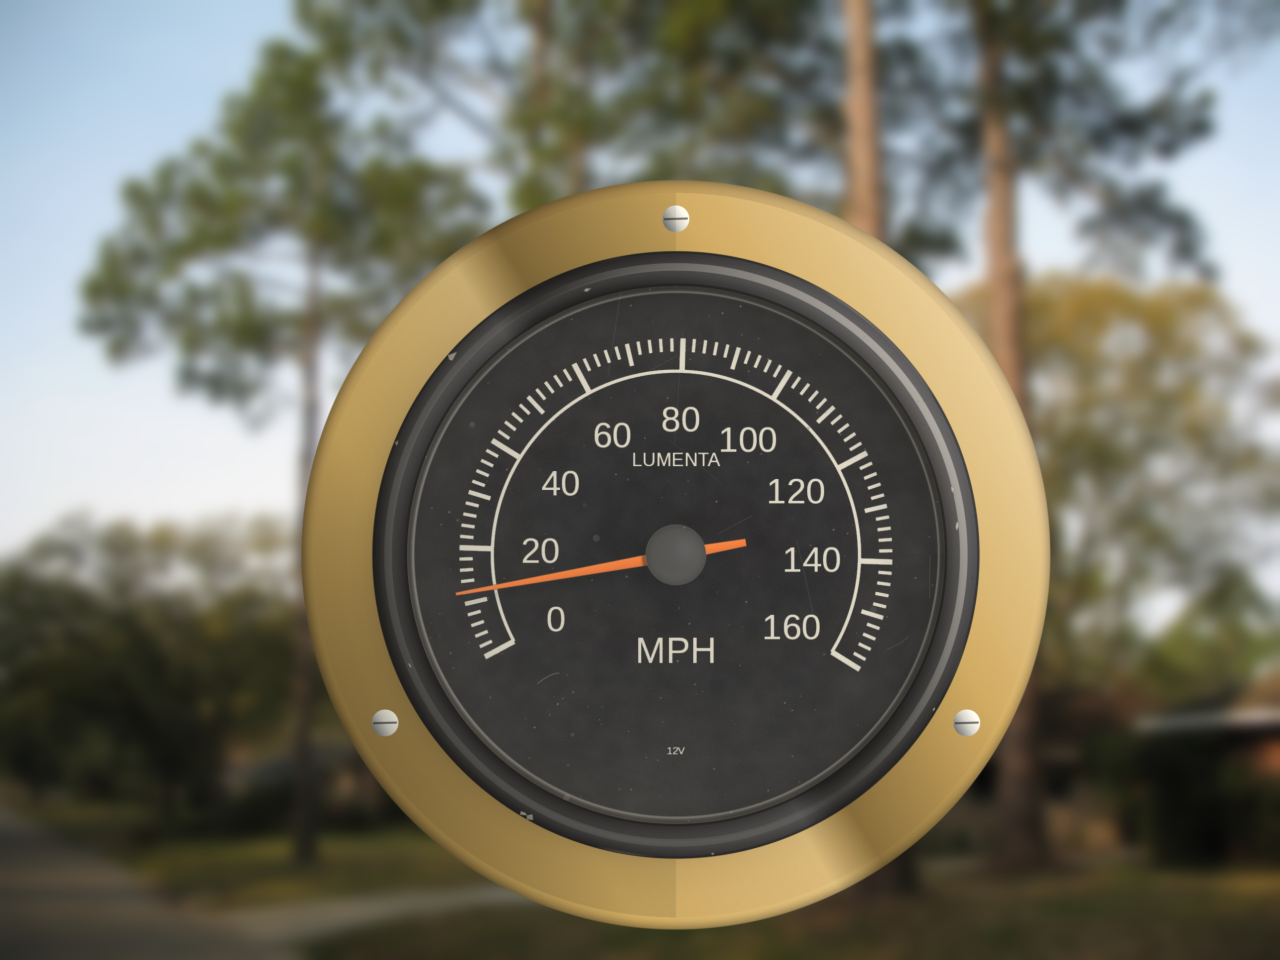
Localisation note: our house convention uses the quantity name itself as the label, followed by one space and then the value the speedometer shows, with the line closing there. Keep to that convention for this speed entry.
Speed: 12 mph
